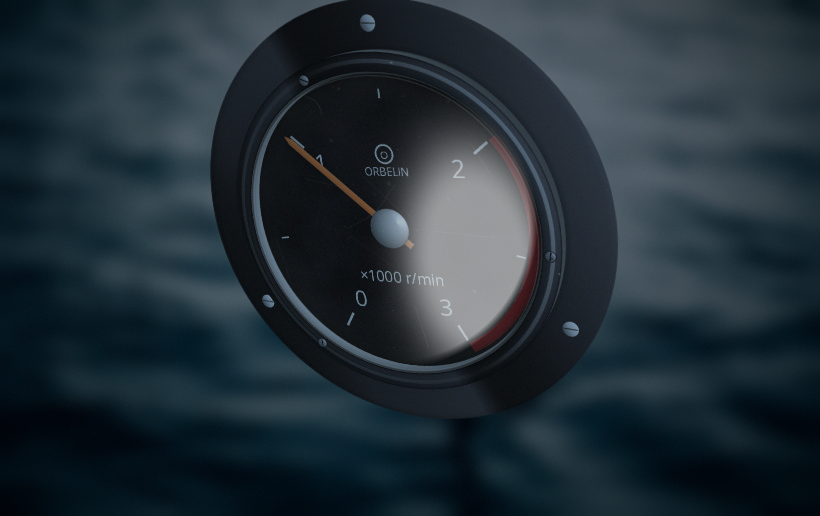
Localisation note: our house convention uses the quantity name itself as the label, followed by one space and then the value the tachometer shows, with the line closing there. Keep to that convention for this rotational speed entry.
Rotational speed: 1000 rpm
